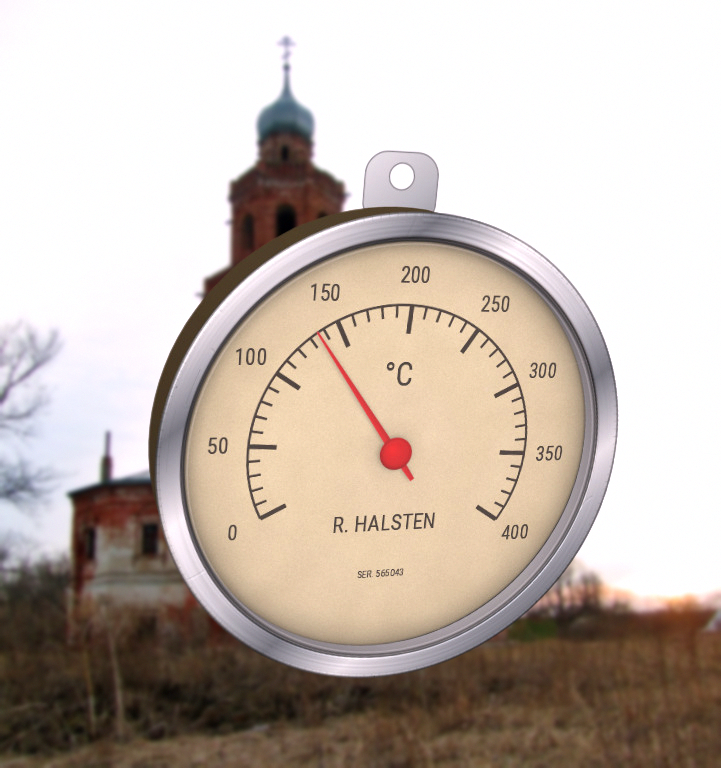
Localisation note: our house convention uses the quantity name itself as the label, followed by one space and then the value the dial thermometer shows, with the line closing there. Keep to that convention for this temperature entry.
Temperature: 135 °C
